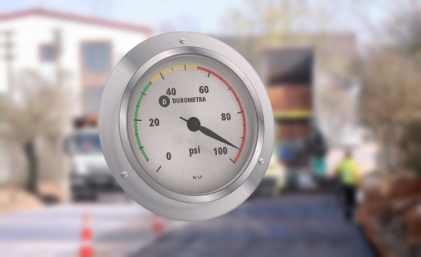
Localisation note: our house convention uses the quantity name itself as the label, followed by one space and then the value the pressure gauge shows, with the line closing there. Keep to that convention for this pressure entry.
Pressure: 95 psi
